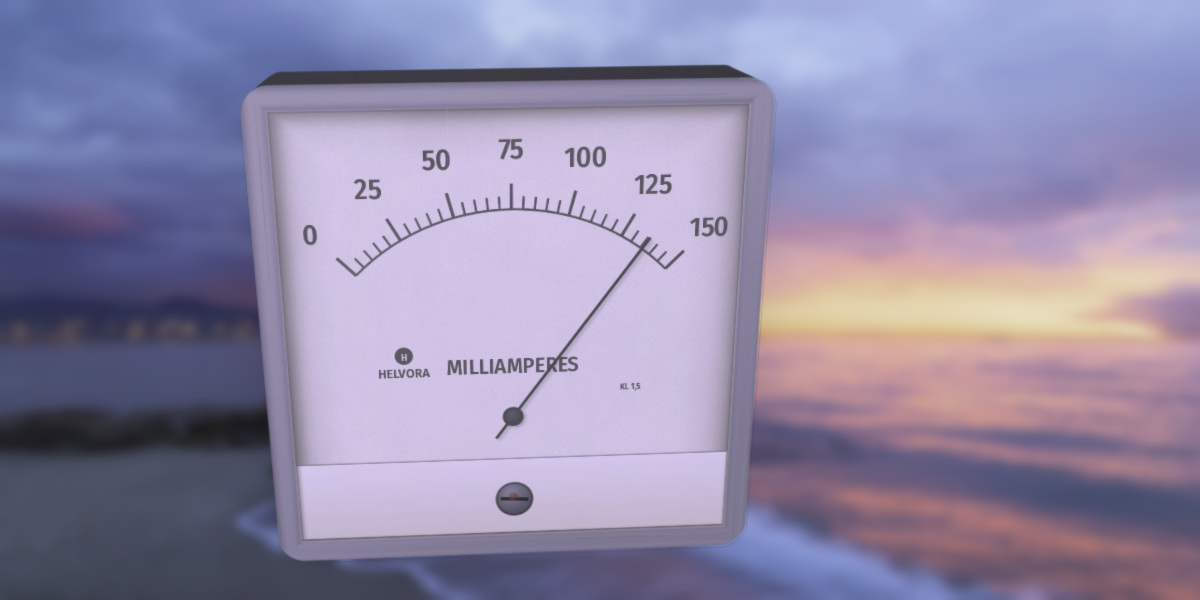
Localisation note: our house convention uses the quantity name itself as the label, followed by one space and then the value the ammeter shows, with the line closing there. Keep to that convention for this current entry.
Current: 135 mA
